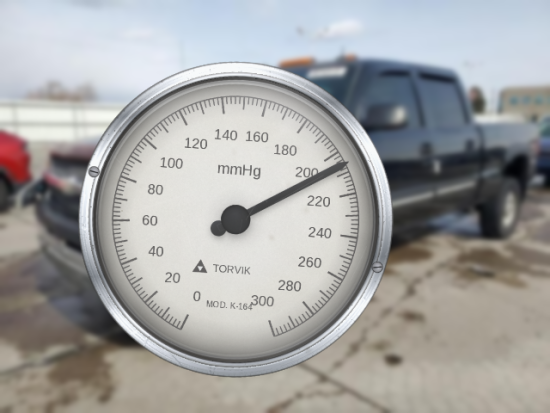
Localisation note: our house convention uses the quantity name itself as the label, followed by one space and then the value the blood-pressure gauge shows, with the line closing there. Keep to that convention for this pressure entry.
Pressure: 206 mmHg
